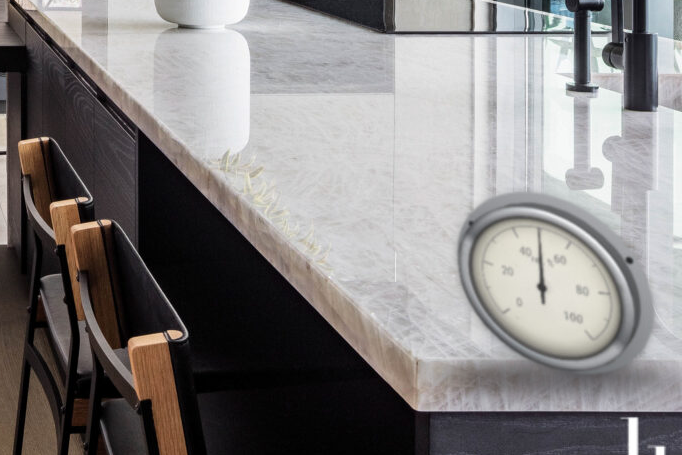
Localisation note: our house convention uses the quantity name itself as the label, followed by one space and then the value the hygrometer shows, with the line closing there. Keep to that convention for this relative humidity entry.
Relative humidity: 50 %
